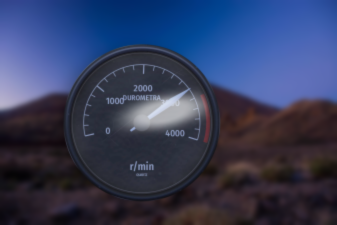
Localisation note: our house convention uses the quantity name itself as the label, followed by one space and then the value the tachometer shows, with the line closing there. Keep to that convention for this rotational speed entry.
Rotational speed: 3000 rpm
